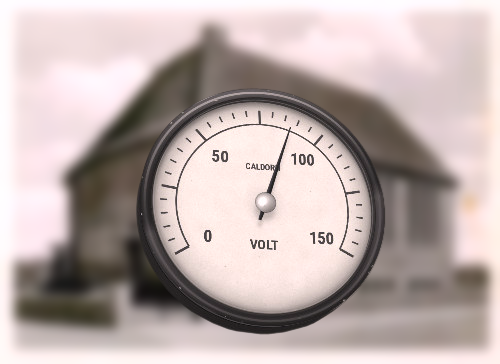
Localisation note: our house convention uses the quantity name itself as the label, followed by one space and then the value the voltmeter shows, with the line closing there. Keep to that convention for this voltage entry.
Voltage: 87.5 V
